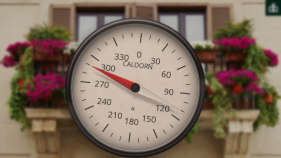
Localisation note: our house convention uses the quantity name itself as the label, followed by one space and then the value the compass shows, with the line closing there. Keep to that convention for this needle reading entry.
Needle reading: 290 °
